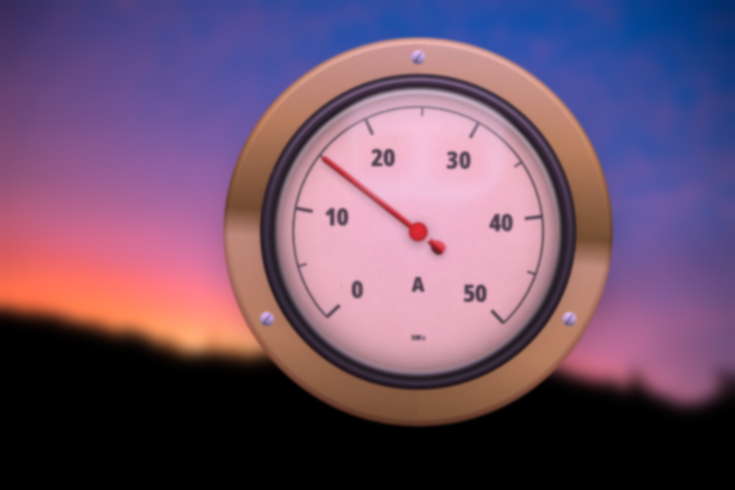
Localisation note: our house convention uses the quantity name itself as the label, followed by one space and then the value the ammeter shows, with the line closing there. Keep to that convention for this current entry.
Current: 15 A
